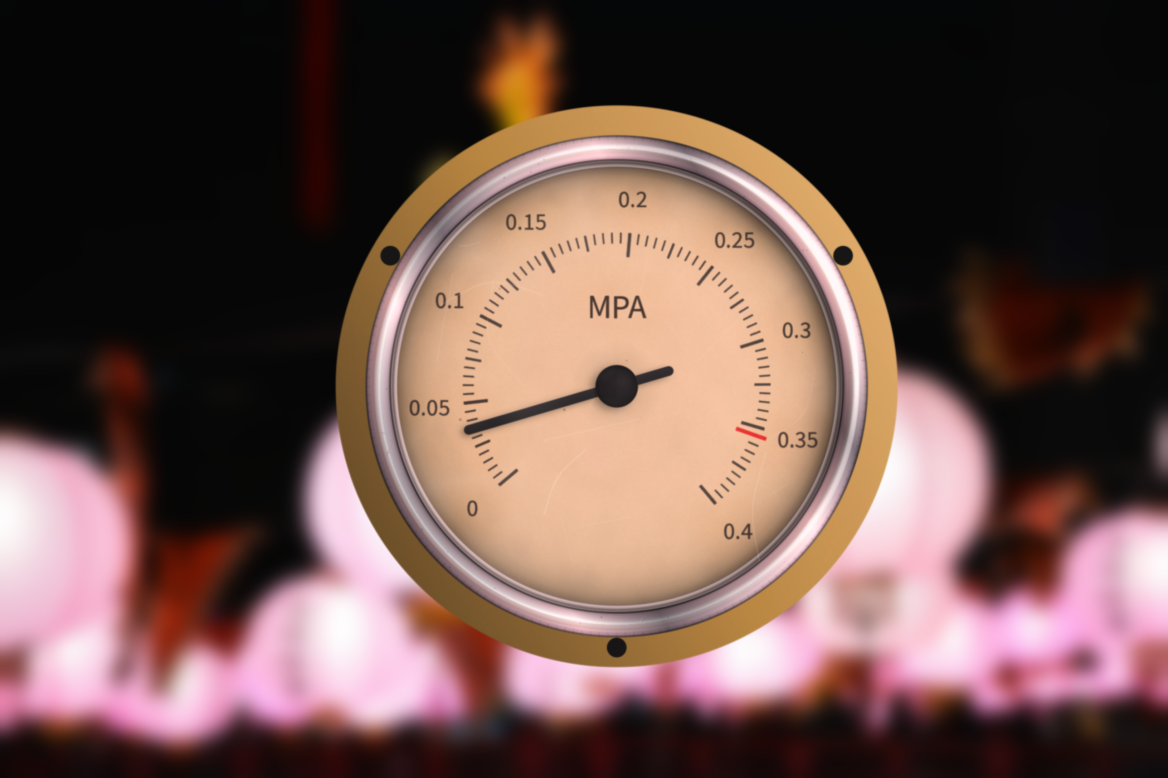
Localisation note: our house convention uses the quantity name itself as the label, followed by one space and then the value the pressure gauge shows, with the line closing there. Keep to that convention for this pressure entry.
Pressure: 0.035 MPa
